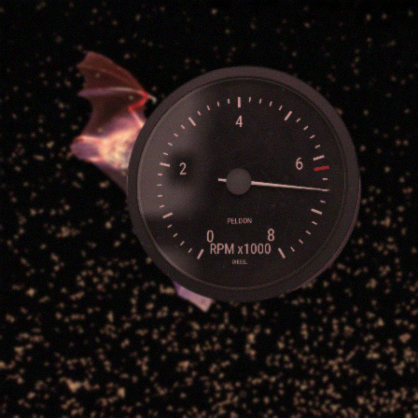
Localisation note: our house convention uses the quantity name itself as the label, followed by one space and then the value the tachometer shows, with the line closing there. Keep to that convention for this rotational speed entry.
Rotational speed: 6600 rpm
